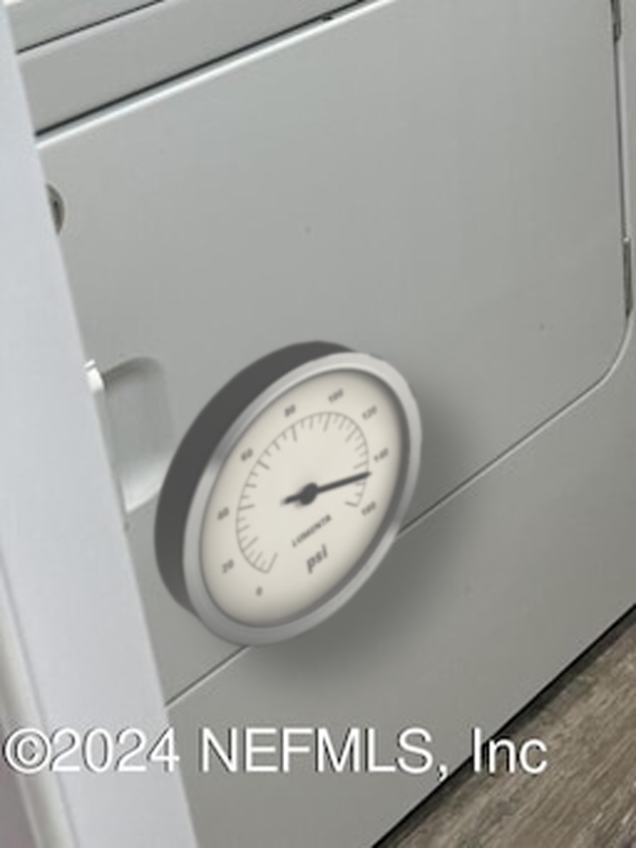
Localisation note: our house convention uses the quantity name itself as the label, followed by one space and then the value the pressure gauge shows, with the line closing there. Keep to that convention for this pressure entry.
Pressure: 145 psi
